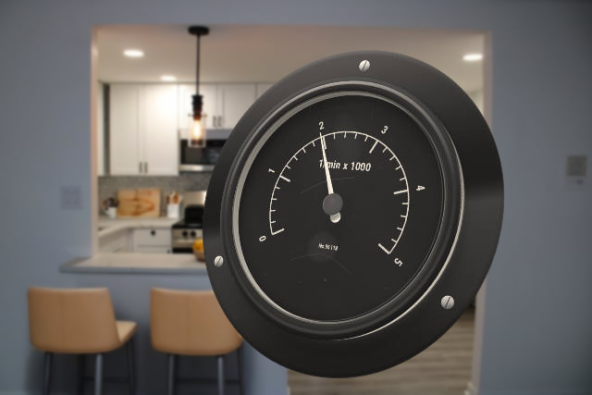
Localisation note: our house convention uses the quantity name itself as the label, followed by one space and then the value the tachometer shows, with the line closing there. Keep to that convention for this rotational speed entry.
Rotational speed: 2000 rpm
